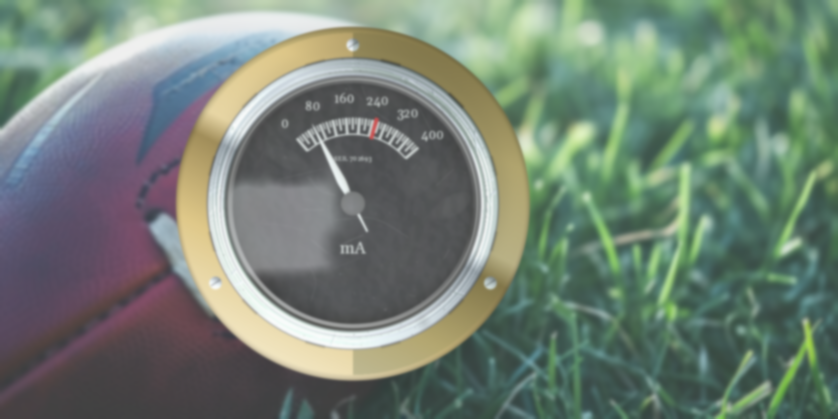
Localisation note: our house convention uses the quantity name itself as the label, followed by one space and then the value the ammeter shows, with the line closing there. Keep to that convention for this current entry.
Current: 60 mA
